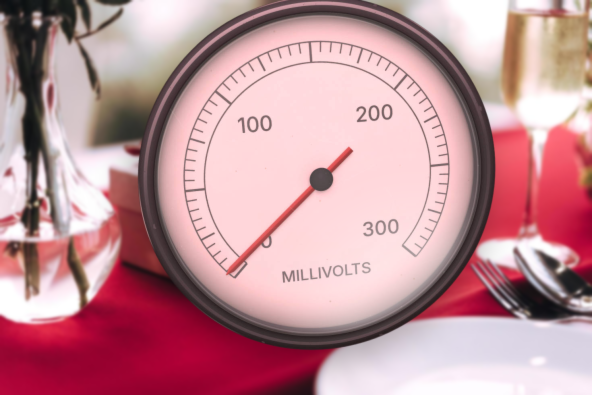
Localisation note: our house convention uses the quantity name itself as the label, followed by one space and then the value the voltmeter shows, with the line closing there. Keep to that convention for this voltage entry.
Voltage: 5 mV
